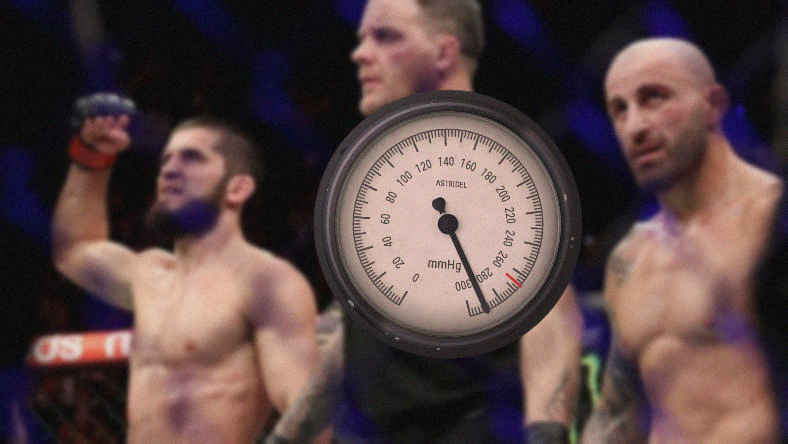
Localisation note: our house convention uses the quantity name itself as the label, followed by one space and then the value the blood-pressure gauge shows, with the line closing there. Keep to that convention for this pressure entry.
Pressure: 290 mmHg
